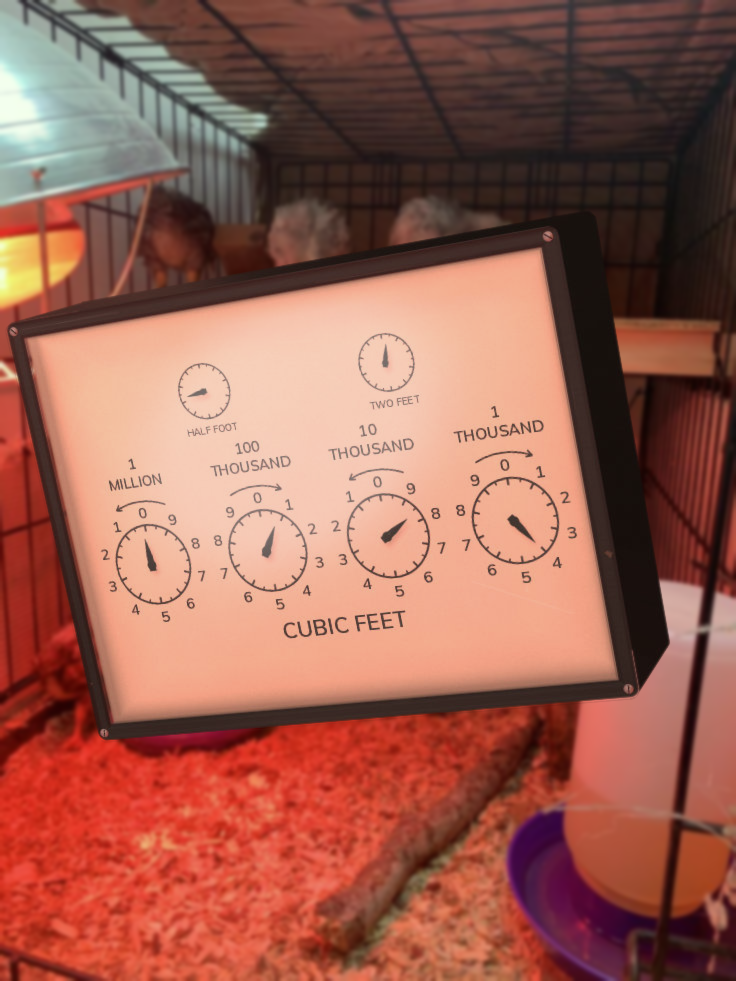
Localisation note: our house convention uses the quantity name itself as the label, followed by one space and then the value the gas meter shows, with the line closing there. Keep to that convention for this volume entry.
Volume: 8400 ft³
